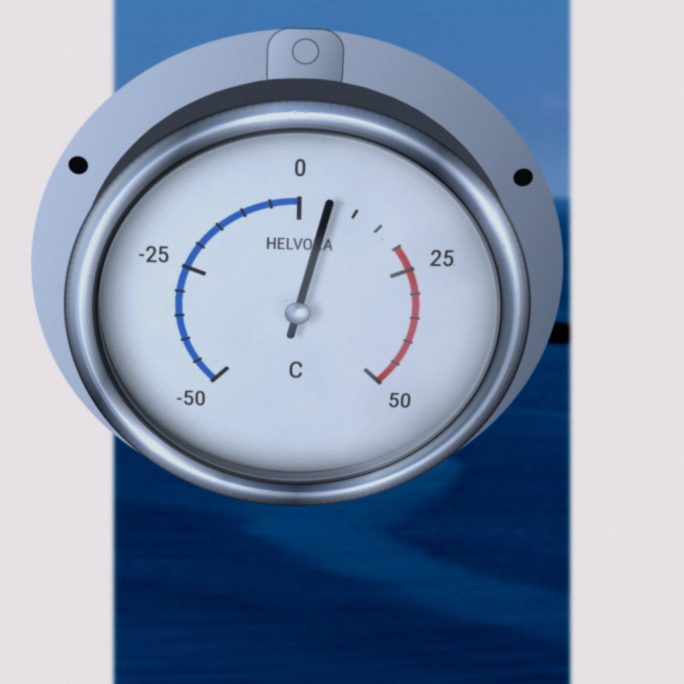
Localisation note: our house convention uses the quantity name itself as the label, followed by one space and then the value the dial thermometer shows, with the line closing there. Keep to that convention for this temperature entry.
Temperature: 5 °C
